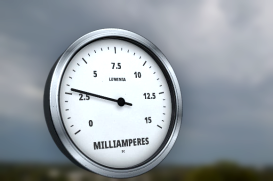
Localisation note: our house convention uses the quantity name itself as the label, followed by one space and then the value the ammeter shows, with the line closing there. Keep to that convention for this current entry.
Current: 2.75 mA
